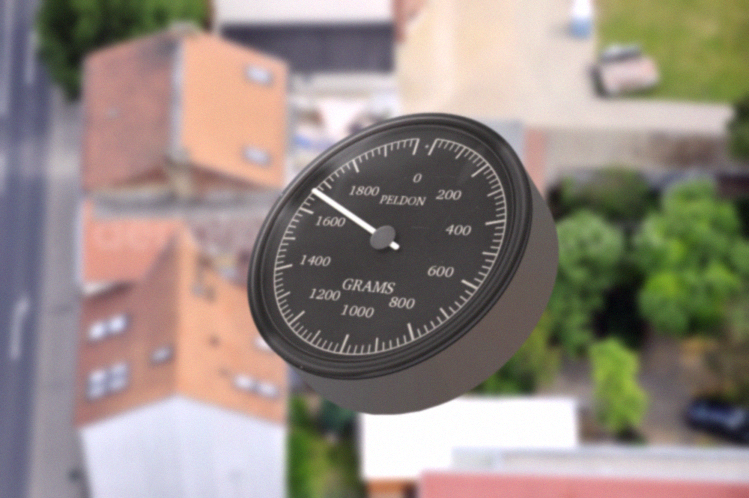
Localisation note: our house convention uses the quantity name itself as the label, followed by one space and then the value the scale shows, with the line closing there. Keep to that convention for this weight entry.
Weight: 1660 g
